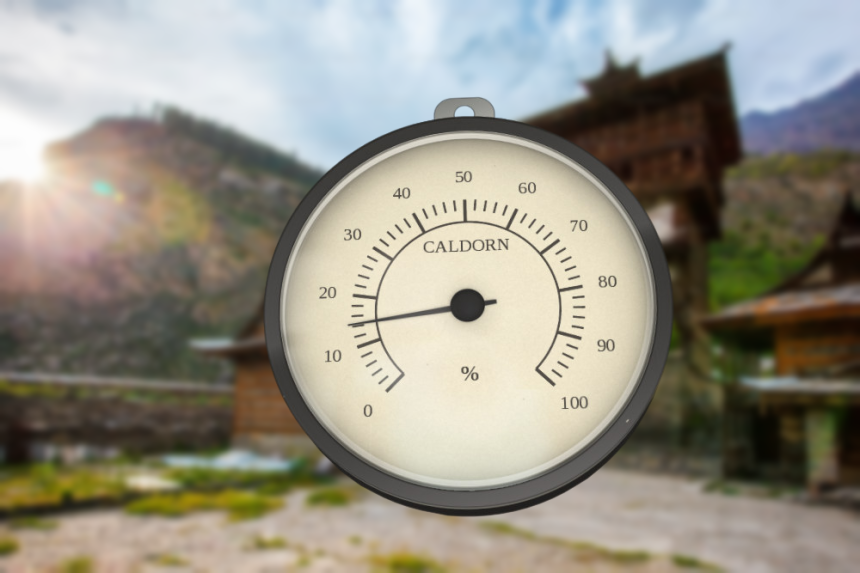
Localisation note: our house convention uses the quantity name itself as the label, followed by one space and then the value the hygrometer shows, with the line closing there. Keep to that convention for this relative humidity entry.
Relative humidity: 14 %
